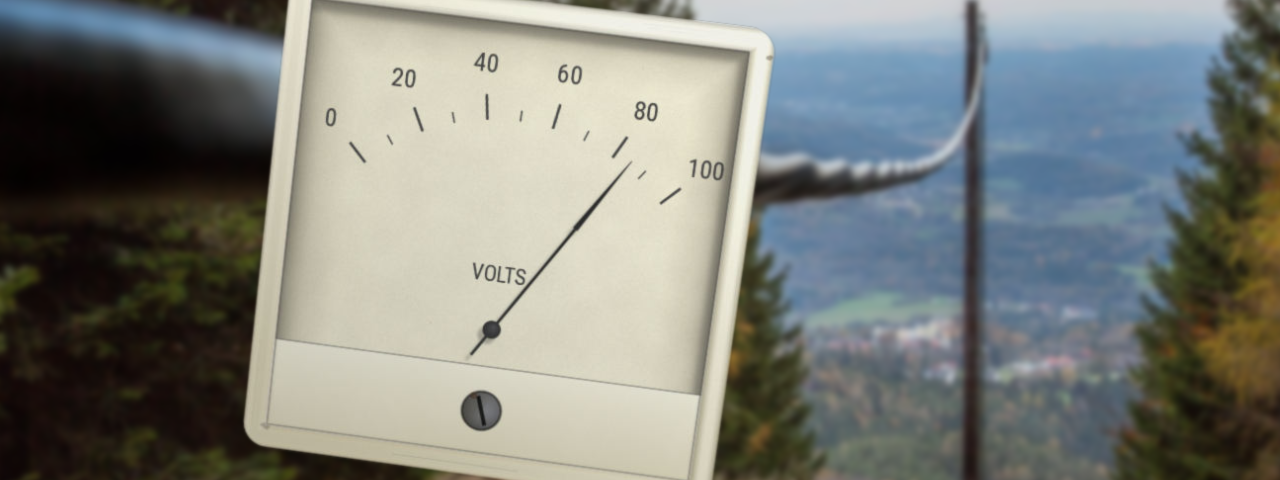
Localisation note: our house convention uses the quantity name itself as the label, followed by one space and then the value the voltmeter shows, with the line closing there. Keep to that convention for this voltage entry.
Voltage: 85 V
